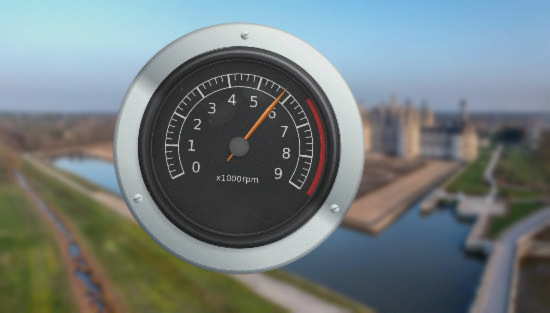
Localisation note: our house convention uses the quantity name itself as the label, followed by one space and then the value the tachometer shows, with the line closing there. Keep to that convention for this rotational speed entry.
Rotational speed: 5800 rpm
